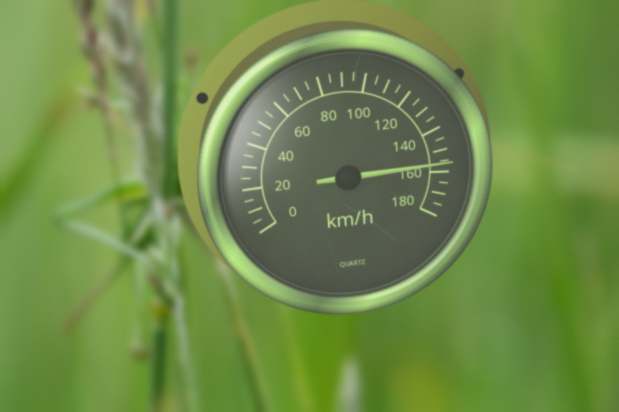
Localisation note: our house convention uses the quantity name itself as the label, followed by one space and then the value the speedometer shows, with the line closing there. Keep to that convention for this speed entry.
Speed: 155 km/h
